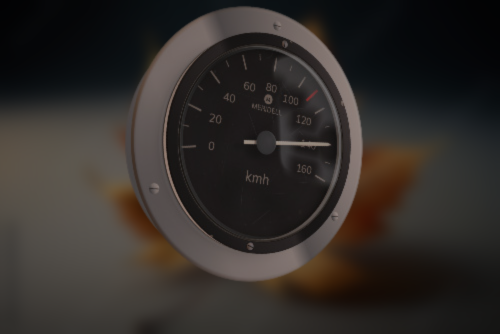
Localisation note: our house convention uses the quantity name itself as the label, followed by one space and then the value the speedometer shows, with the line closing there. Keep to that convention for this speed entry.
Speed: 140 km/h
